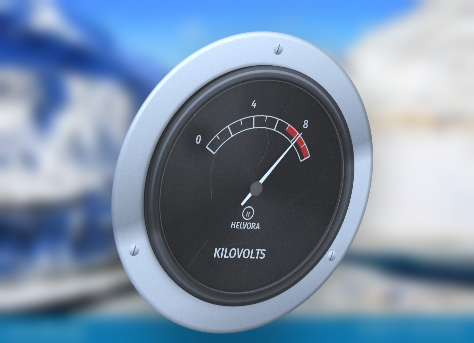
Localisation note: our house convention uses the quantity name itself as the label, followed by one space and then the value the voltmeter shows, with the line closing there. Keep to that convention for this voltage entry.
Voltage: 8 kV
